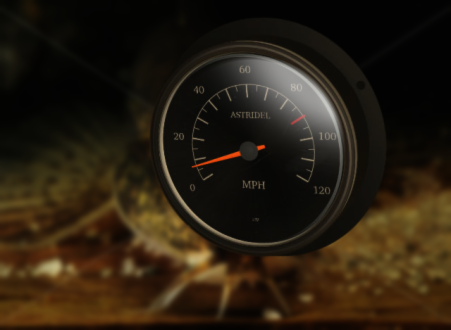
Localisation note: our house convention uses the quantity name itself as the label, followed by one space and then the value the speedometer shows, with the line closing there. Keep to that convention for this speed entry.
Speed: 7.5 mph
